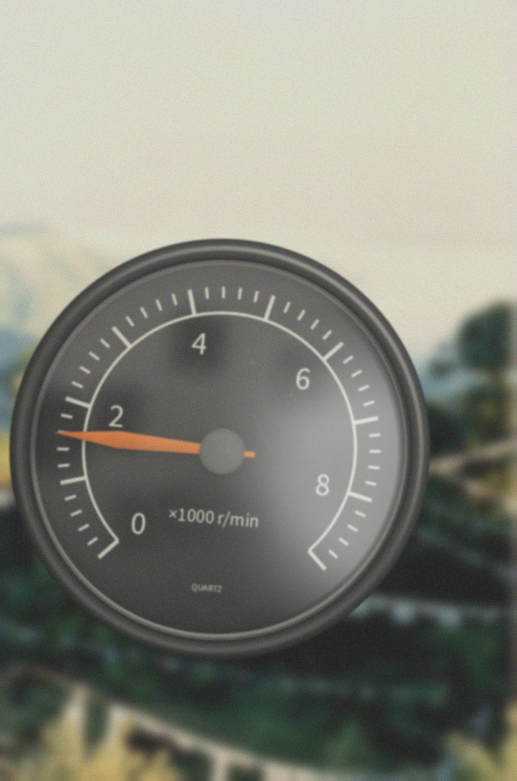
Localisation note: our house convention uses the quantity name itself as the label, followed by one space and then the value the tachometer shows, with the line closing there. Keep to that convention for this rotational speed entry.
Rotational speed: 1600 rpm
